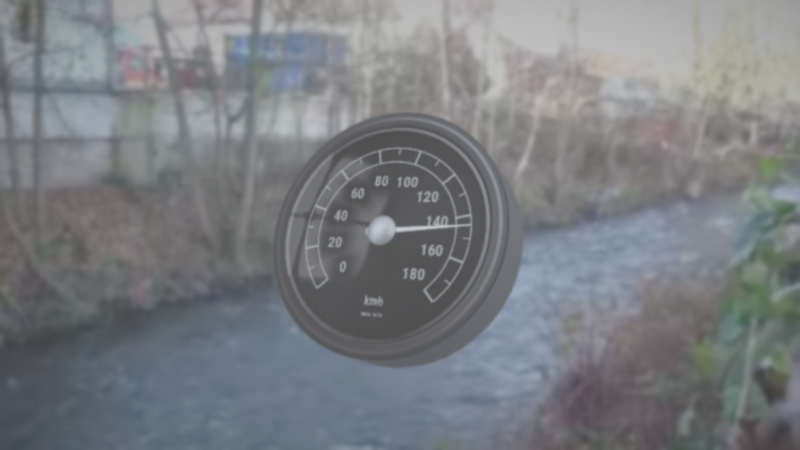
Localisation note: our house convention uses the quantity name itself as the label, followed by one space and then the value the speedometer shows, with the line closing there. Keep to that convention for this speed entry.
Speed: 145 km/h
